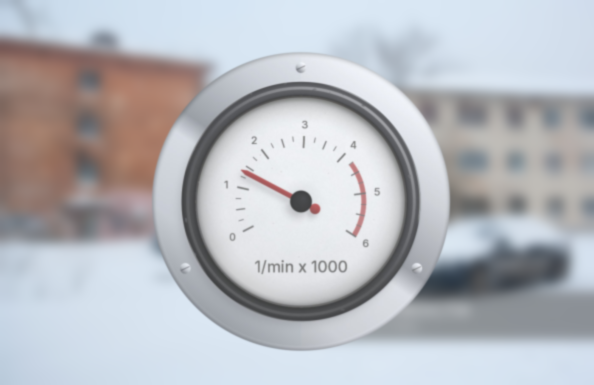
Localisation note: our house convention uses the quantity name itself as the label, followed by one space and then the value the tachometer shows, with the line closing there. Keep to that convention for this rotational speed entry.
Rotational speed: 1375 rpm
